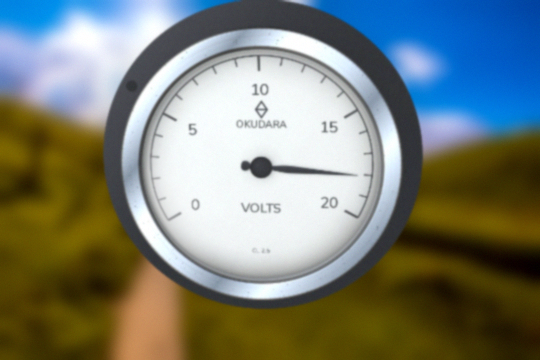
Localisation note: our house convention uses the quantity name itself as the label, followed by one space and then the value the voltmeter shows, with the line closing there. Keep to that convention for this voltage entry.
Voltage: 18 V
